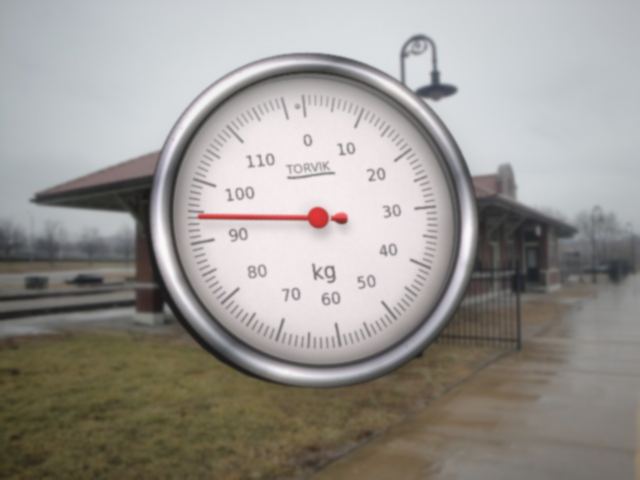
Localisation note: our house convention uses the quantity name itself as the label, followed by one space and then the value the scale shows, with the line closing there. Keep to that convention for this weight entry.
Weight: 94 kg
